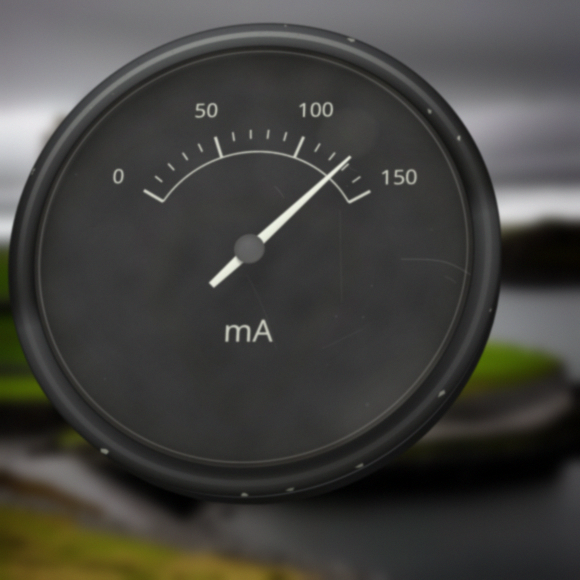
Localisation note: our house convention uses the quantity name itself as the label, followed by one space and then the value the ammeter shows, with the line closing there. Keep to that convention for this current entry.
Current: 130 mA
